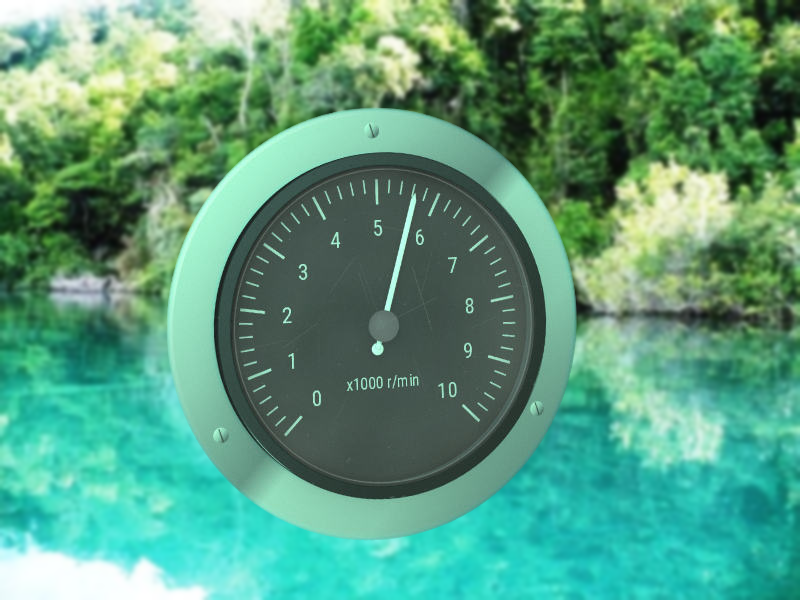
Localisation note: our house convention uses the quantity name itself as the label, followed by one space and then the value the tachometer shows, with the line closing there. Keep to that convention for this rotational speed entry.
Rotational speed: 5600 rpm
